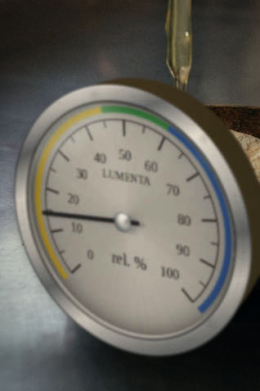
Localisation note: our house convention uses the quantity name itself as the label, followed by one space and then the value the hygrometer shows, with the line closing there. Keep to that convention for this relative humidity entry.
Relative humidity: 15 %
